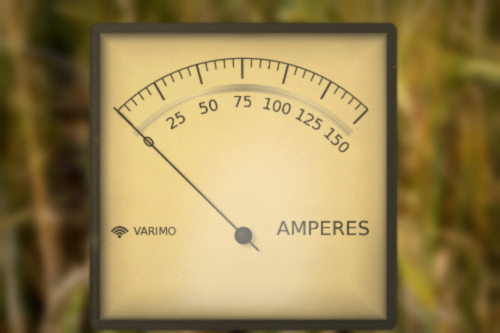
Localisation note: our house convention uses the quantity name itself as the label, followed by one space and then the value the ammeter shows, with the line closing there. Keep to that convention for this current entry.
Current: 0 A
